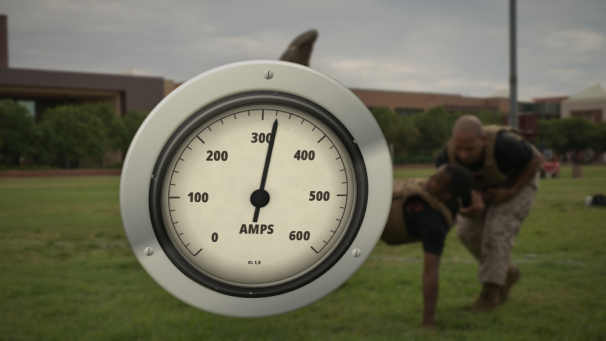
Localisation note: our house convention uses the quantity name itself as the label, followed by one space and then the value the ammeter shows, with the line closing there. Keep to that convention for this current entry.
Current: 320 A
